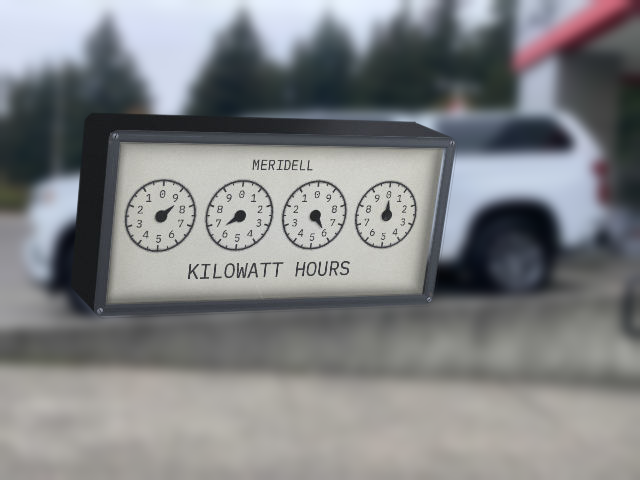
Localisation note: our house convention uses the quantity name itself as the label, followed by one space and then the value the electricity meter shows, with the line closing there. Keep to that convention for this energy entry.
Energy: 8660 kWh
